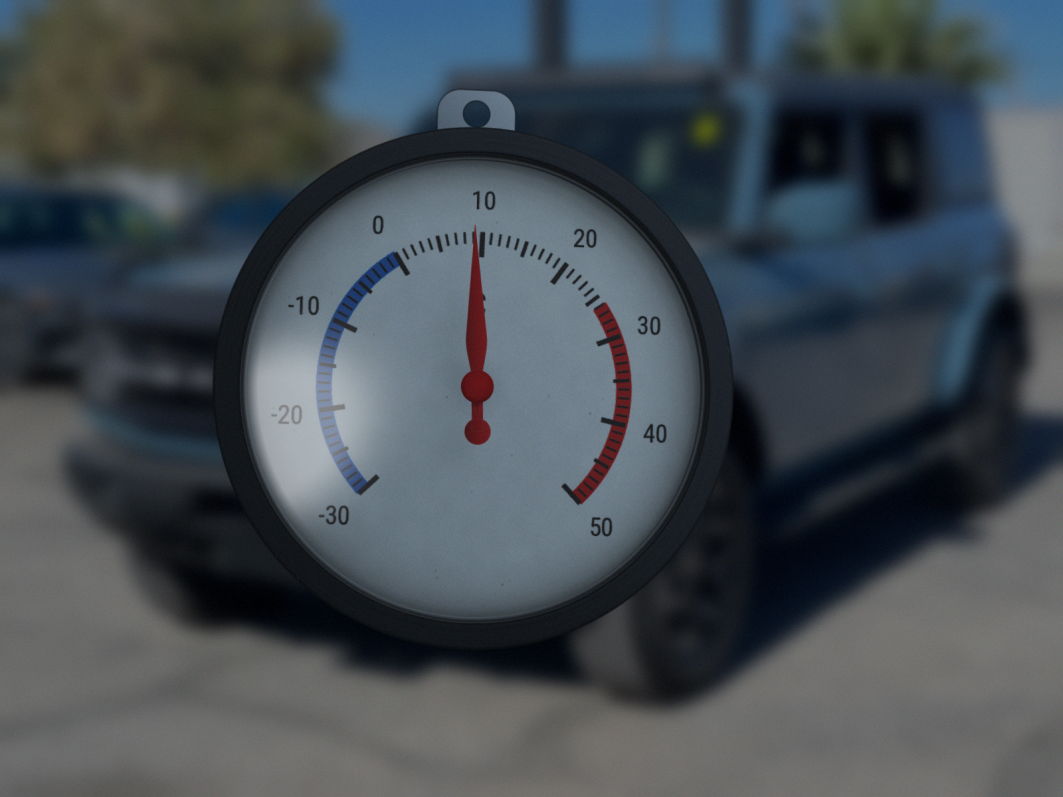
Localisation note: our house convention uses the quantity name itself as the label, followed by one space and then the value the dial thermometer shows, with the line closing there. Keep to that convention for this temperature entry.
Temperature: 9 °C
